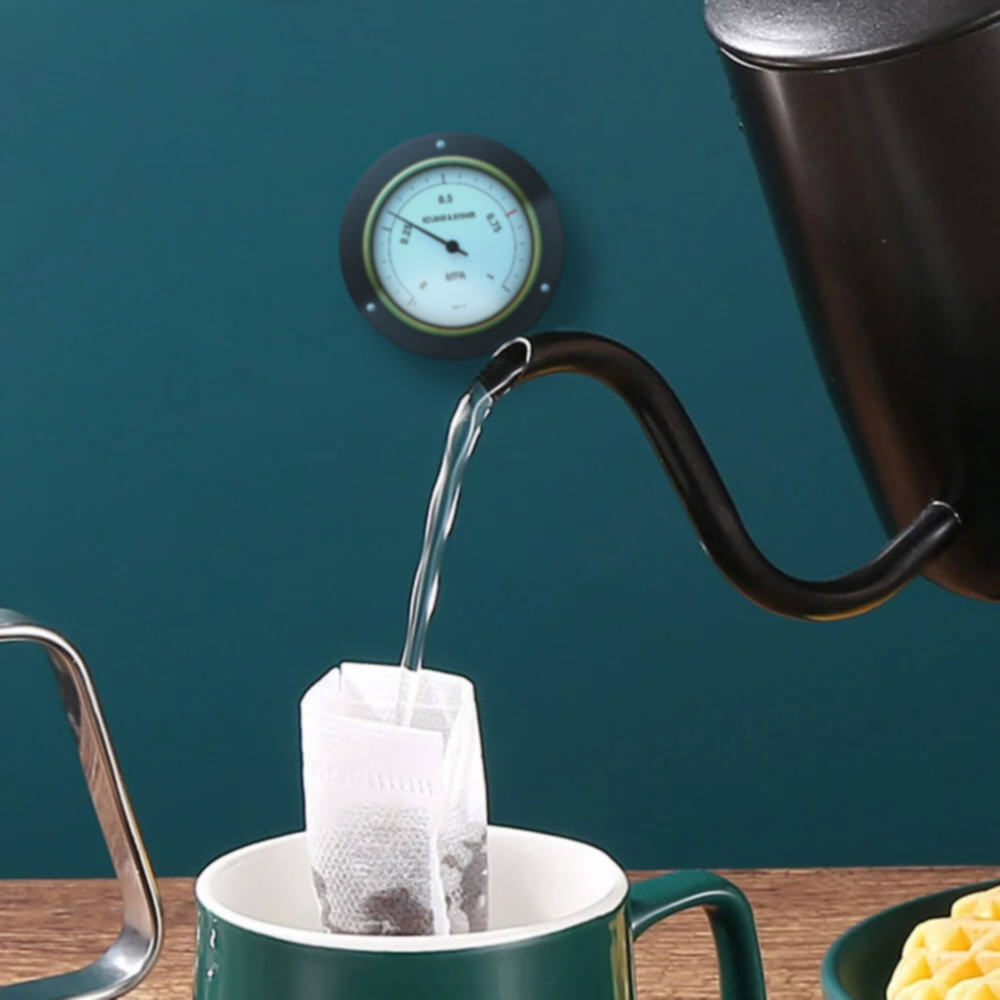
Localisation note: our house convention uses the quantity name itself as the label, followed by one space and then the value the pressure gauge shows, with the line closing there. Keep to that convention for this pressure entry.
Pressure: 0.3 MPa
